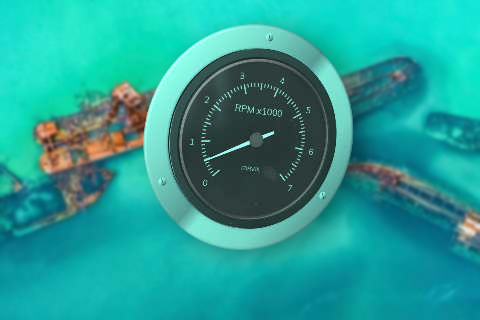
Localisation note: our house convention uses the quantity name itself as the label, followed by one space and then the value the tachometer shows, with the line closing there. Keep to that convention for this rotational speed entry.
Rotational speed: 500 rpm
